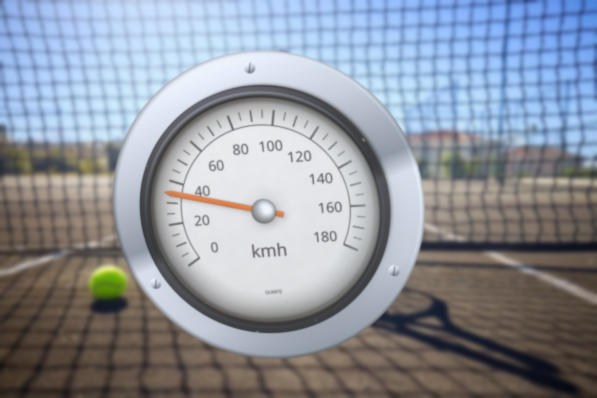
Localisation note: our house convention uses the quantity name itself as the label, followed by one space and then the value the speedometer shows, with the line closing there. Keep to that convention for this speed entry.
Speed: 35 km/h
